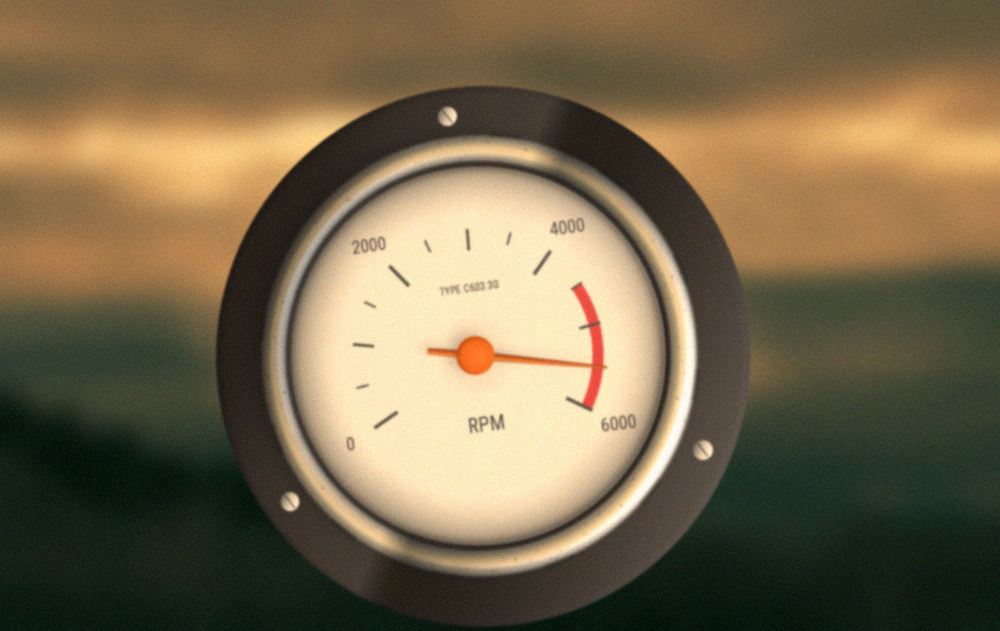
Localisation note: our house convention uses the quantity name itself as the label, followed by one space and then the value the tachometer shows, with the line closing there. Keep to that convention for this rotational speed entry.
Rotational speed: 5500 rpm
